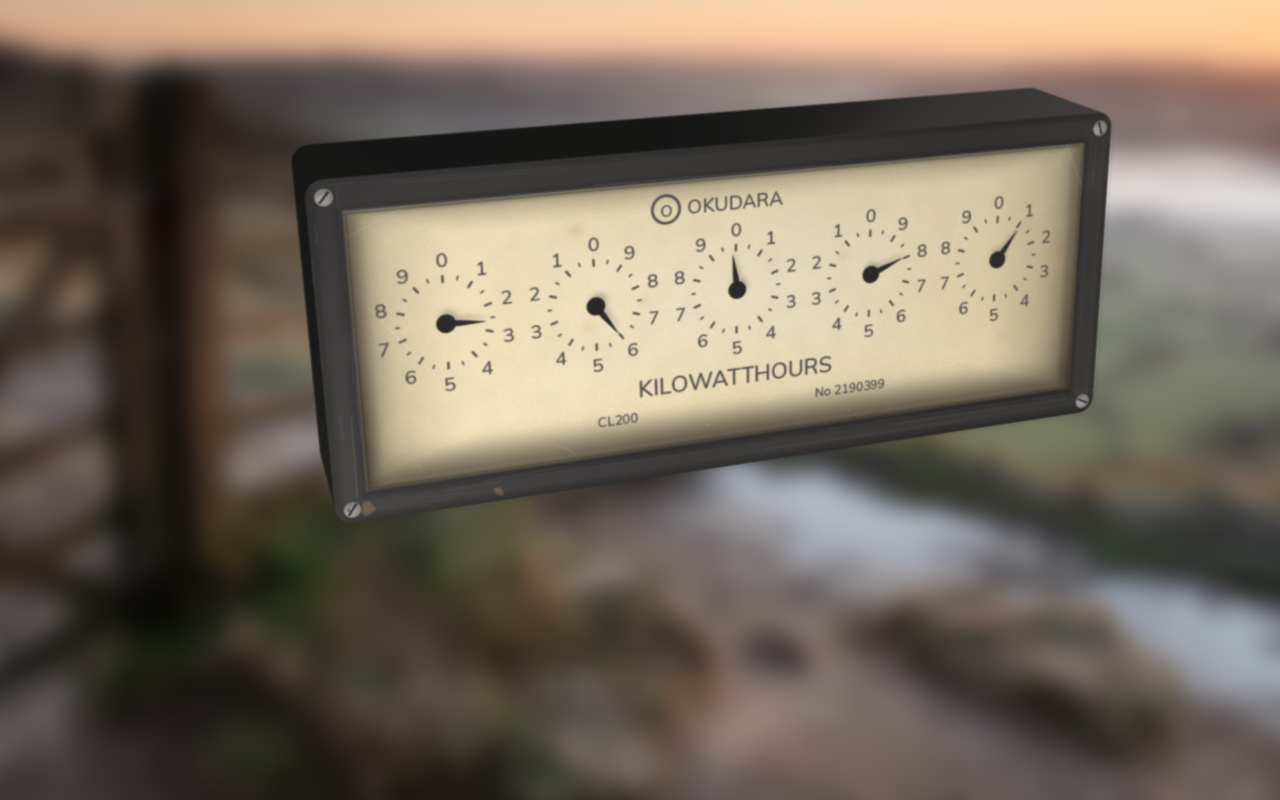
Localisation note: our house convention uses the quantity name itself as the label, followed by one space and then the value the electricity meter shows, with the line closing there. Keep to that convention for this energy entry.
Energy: 25981 kWh
